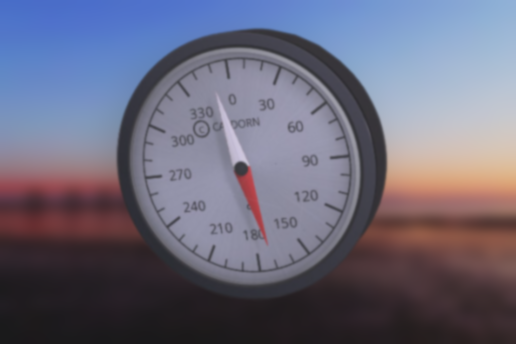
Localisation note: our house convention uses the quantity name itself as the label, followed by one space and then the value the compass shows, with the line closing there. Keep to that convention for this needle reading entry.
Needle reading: 170 °
